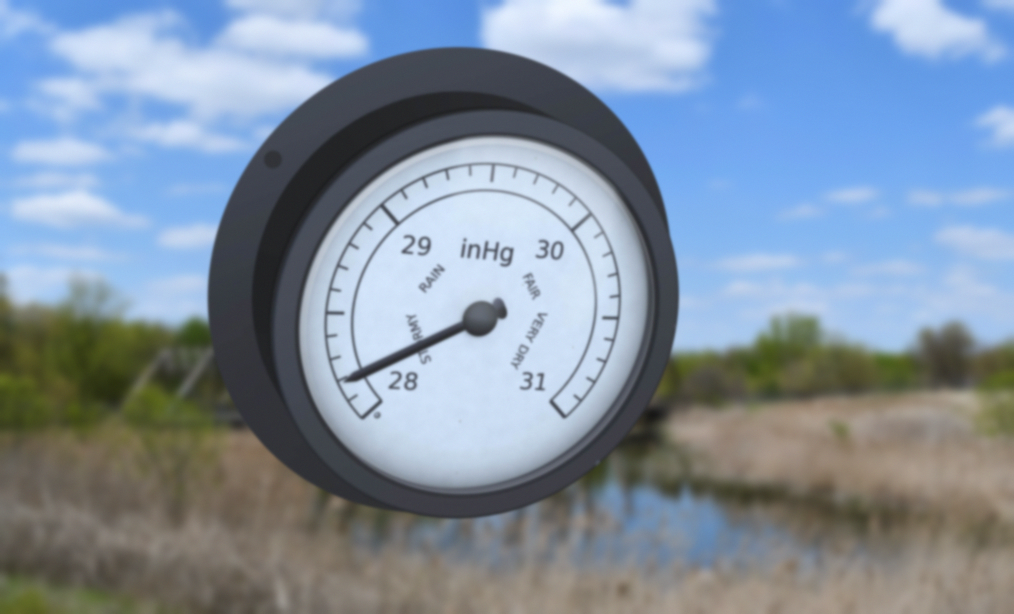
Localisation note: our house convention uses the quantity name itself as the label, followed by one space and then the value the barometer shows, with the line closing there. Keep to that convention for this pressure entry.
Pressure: 28.2 inHg
